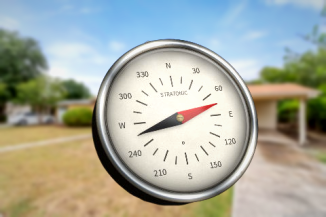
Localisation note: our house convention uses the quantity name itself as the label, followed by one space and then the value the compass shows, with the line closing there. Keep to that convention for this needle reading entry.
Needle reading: 75 °
